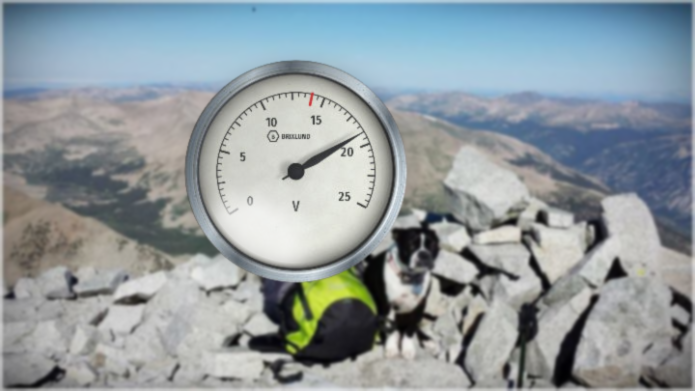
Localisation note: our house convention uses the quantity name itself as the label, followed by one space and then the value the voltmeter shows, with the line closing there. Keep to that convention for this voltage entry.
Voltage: 19 V
